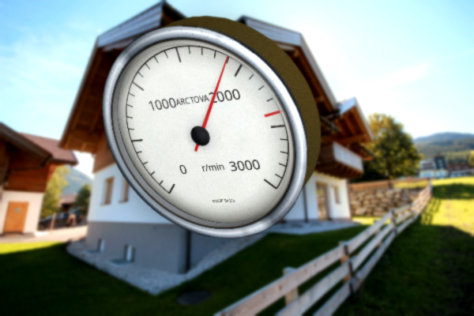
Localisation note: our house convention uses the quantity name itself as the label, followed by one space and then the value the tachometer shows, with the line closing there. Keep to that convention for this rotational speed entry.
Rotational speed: 1900 rpm
